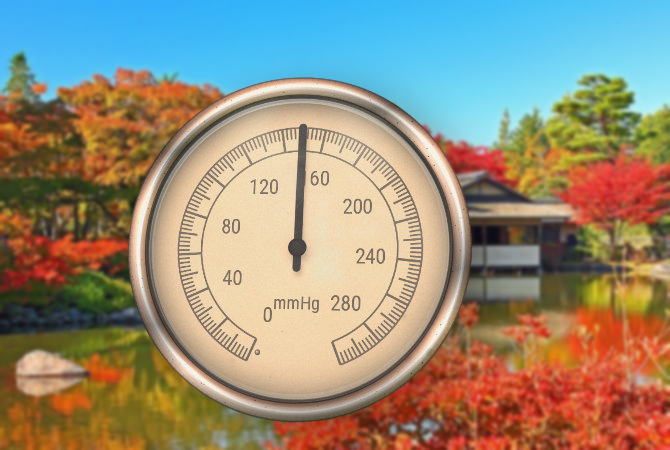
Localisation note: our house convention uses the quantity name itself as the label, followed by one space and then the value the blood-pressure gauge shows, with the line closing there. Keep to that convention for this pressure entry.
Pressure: 150 mmHg
